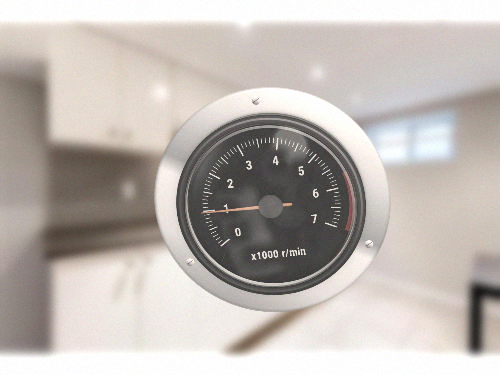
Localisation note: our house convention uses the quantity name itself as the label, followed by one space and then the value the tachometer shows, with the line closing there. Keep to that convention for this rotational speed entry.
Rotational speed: 1000 rpm
